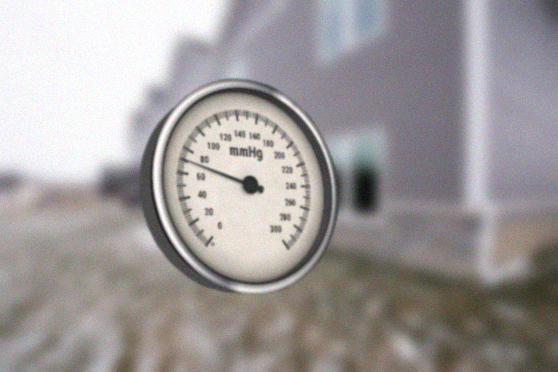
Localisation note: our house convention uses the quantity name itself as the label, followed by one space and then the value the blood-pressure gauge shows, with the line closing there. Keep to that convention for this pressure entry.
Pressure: 70 mmHg
